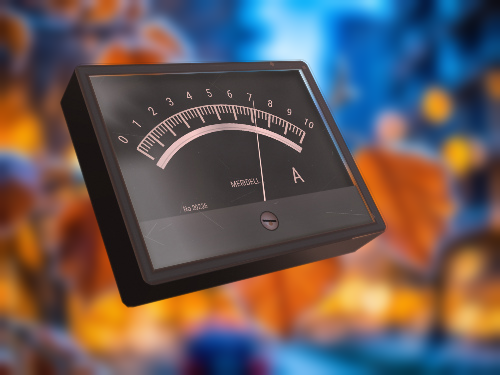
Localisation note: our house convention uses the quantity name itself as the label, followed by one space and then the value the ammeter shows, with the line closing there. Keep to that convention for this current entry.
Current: 7 A
